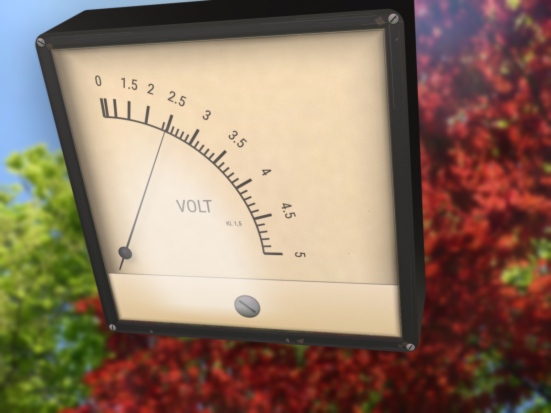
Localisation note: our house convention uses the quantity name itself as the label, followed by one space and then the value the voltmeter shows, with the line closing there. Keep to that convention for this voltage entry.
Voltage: 2.5 V
